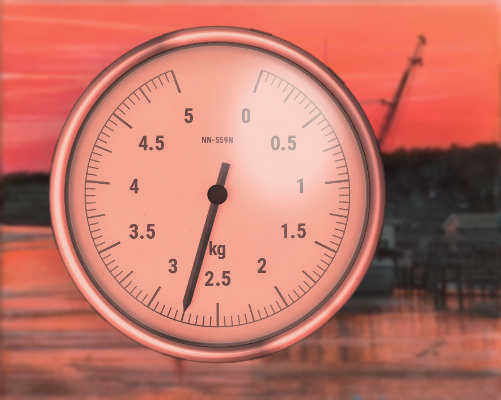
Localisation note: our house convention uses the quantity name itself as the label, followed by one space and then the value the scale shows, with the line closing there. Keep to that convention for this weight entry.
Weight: 2.75 kg
